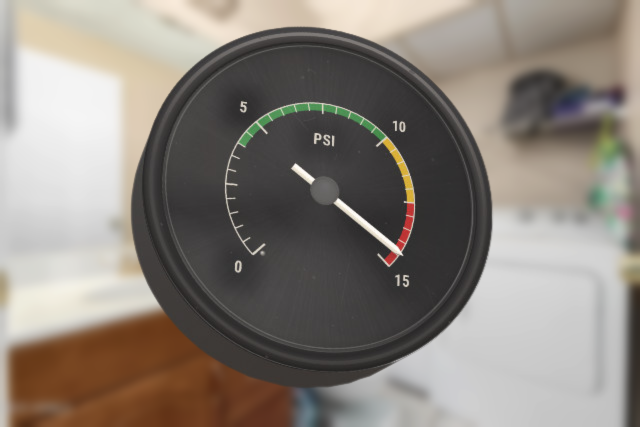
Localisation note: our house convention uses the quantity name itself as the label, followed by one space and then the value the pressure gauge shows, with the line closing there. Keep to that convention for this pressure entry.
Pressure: 14.5 psi
